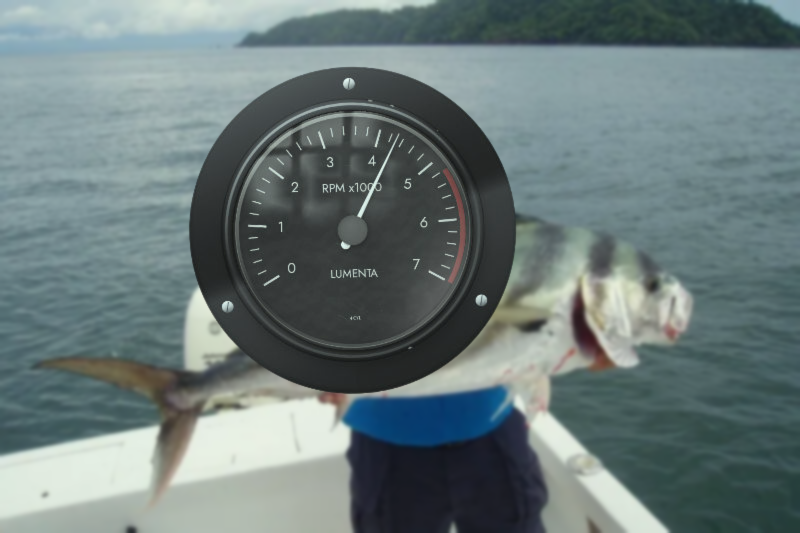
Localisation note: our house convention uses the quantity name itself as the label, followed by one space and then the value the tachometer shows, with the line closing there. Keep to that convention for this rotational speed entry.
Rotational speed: 4300 rpm
